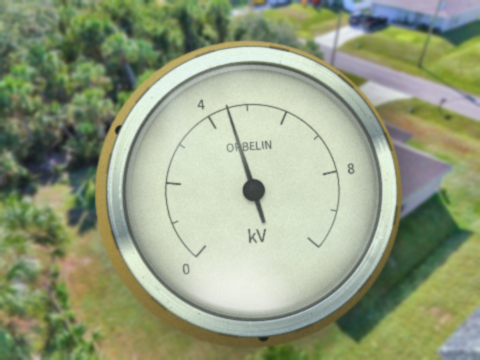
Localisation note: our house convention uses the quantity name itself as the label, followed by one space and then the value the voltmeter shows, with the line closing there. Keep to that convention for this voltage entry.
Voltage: 4.5 kV
